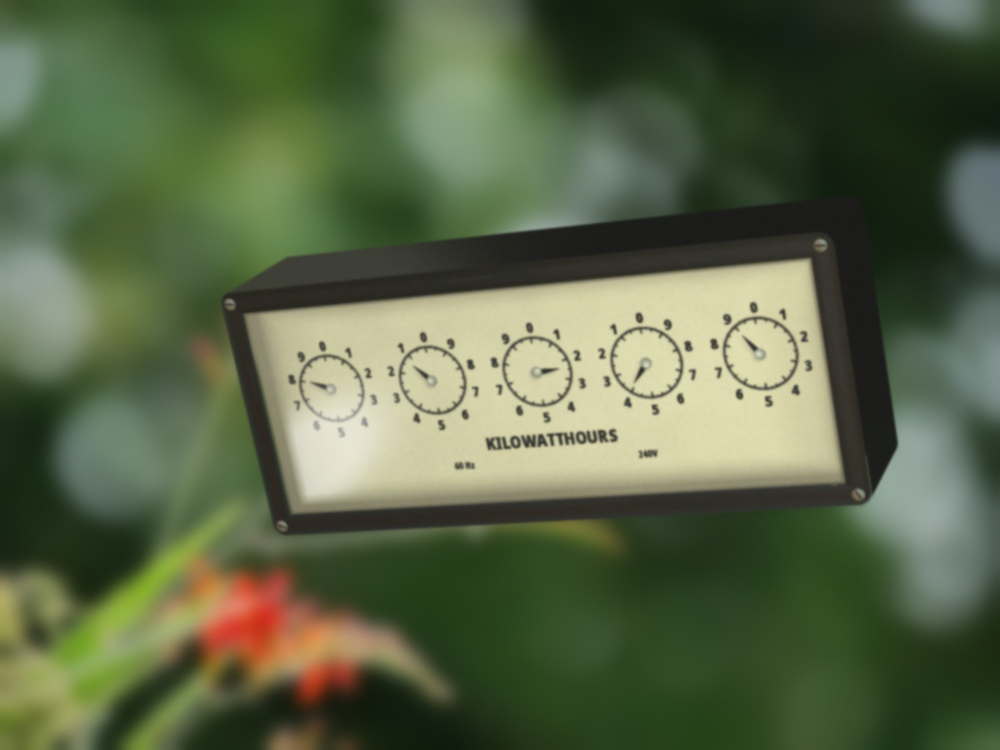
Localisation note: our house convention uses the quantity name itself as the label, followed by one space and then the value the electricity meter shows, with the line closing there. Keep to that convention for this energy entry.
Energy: 81239 kWh
